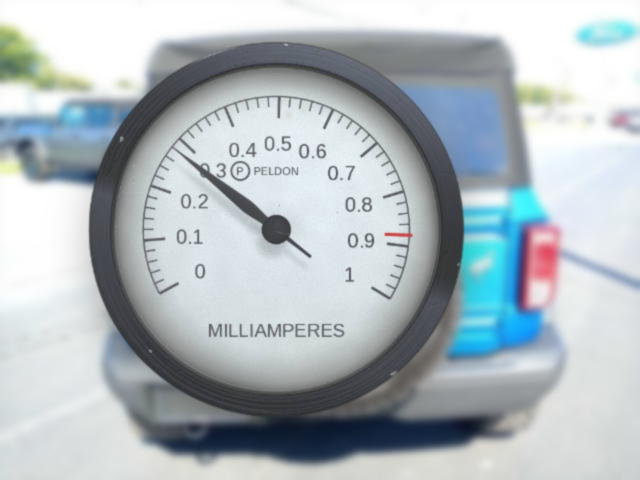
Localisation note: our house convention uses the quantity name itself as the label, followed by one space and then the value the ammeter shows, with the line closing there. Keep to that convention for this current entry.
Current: 0.28 mA
